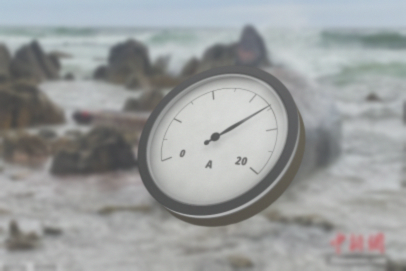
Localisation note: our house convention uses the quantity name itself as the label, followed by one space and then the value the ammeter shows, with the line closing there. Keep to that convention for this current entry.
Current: 14 A
